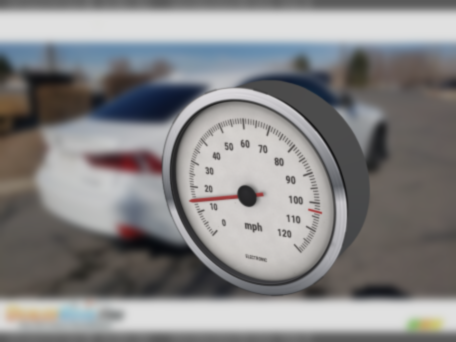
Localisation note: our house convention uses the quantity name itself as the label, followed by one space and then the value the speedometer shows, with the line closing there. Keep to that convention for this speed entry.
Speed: 15 mph
